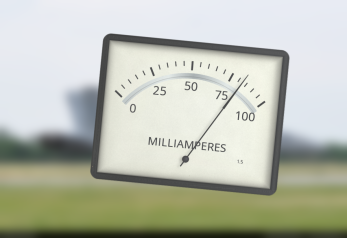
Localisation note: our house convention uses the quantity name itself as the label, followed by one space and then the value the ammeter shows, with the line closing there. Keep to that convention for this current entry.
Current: 82.5 mA
